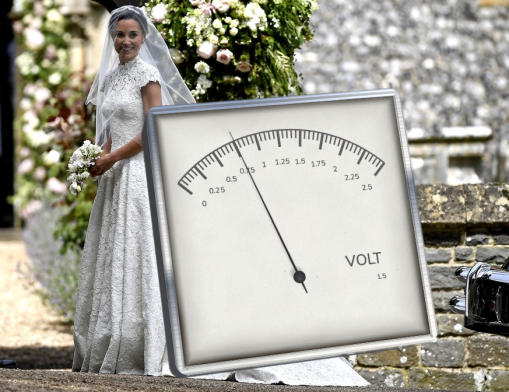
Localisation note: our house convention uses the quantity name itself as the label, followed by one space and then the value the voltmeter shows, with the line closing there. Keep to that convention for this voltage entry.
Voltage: 0.75 V
